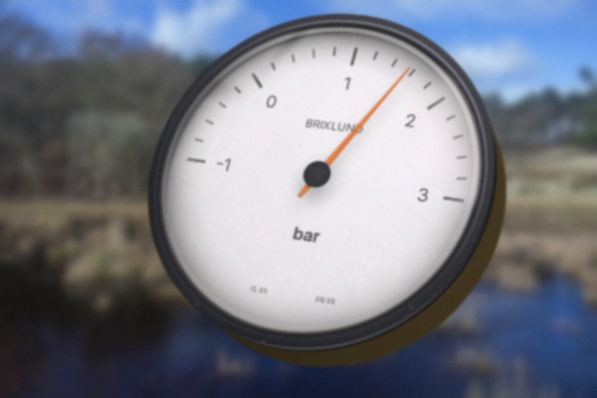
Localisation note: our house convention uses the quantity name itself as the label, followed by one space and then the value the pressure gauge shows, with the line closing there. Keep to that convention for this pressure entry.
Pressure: 1.6 bar
